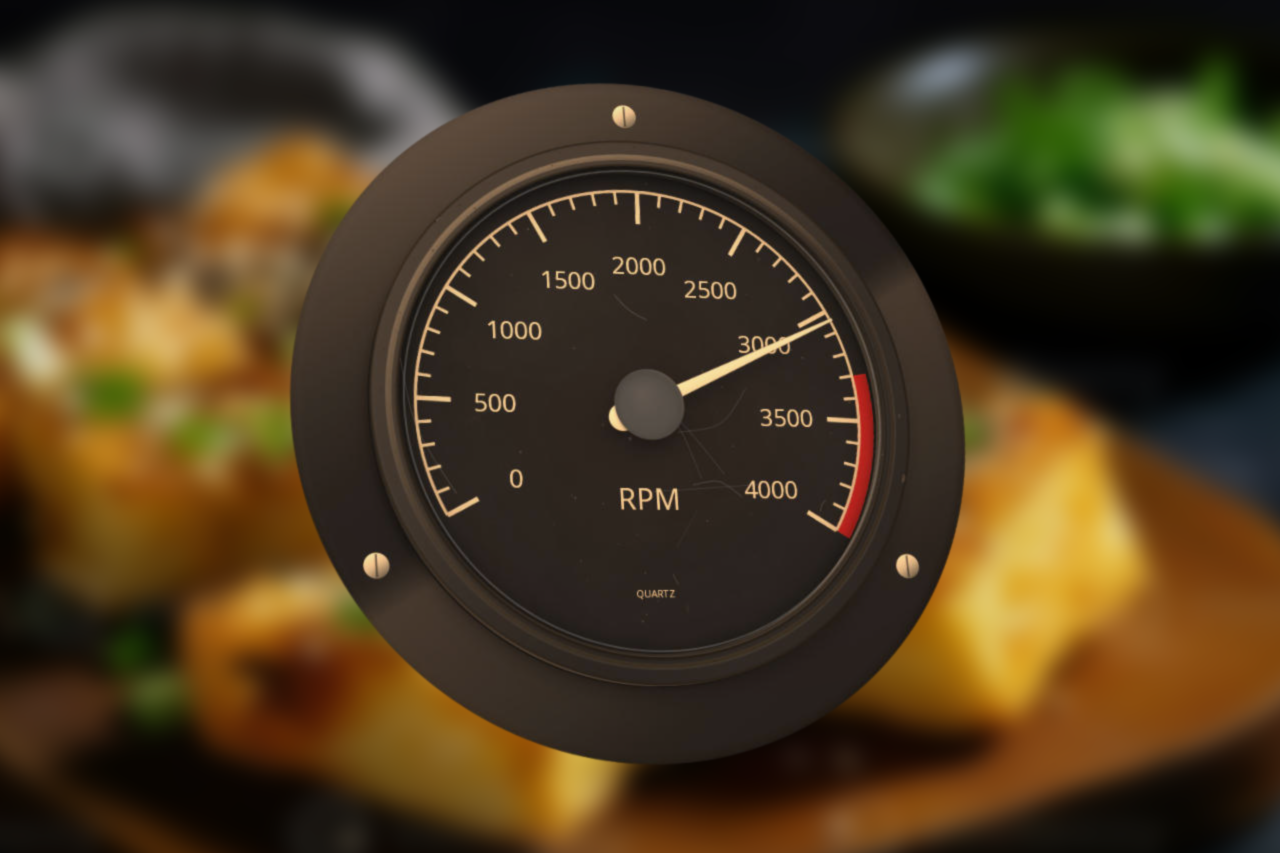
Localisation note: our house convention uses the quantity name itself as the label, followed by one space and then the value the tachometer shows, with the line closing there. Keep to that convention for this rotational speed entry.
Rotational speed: 3050 rpm
